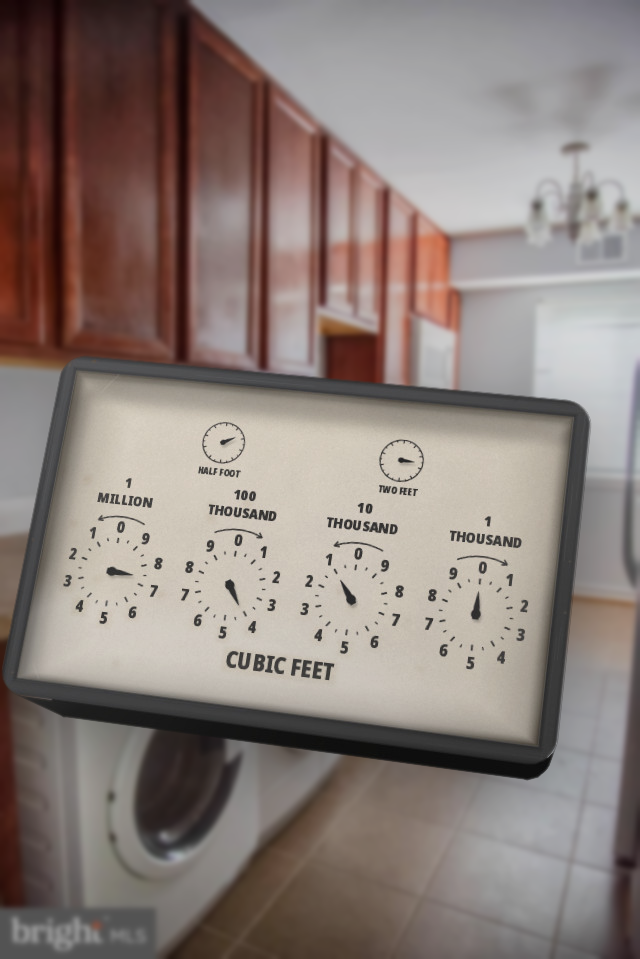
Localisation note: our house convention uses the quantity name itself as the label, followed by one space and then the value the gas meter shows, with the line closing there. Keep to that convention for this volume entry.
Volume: 741000 ft³
